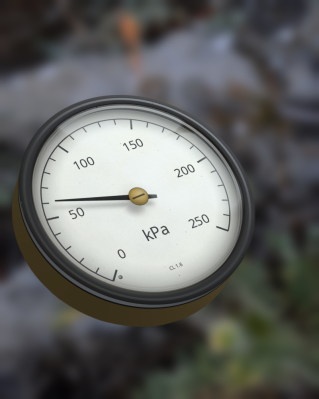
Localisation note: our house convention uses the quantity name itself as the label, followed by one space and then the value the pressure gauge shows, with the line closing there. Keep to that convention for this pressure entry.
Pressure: 60 kPa
